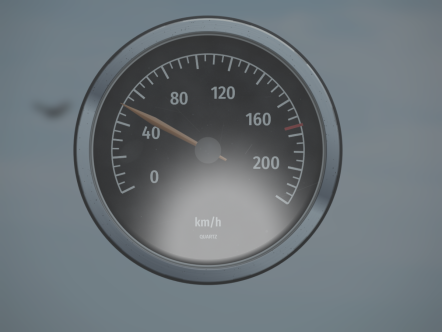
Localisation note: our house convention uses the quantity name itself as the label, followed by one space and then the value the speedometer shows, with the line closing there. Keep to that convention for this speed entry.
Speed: 50 km/h
